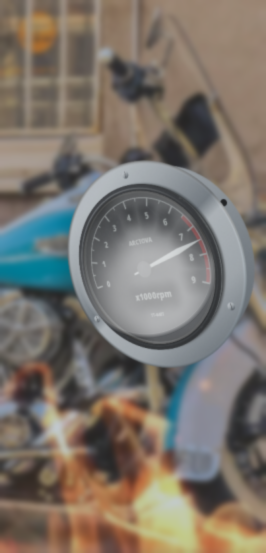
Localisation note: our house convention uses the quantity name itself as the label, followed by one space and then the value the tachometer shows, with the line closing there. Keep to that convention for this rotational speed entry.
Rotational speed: 7500 rpm
